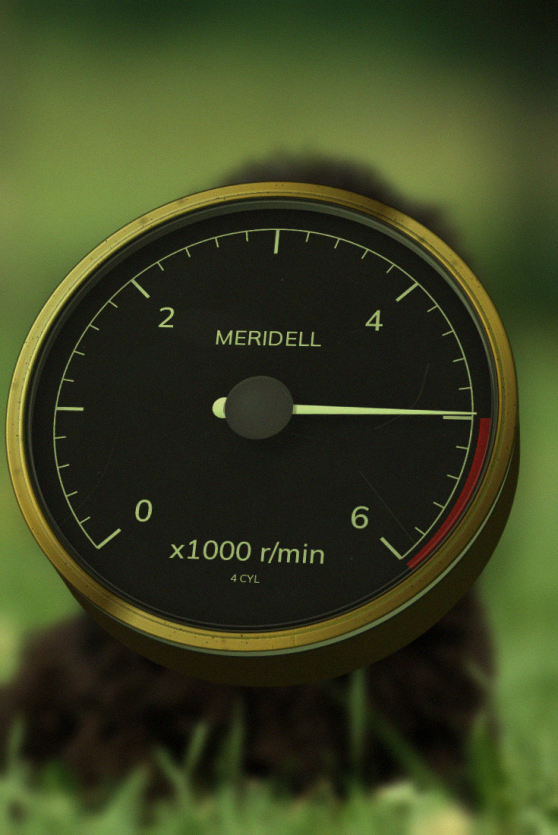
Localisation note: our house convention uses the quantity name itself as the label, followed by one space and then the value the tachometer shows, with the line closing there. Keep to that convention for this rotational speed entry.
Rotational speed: 5000 rpm
